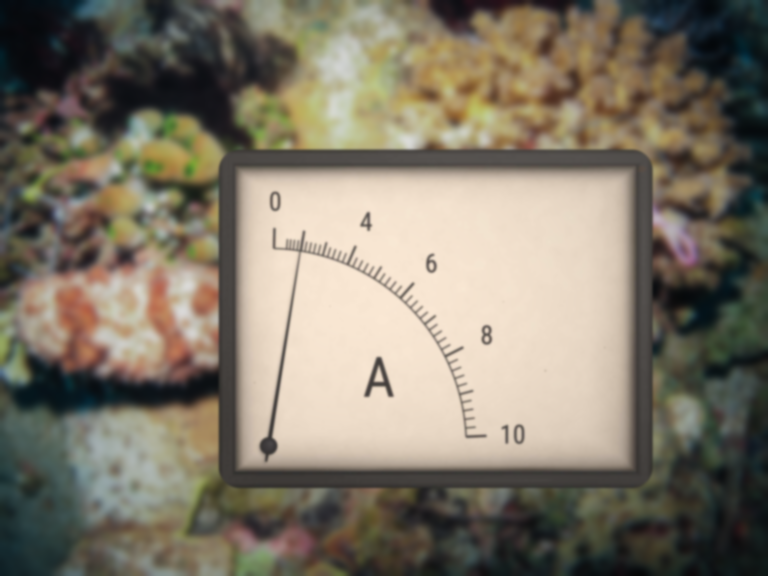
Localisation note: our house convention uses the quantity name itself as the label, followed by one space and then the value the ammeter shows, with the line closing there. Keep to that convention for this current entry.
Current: 2 A
